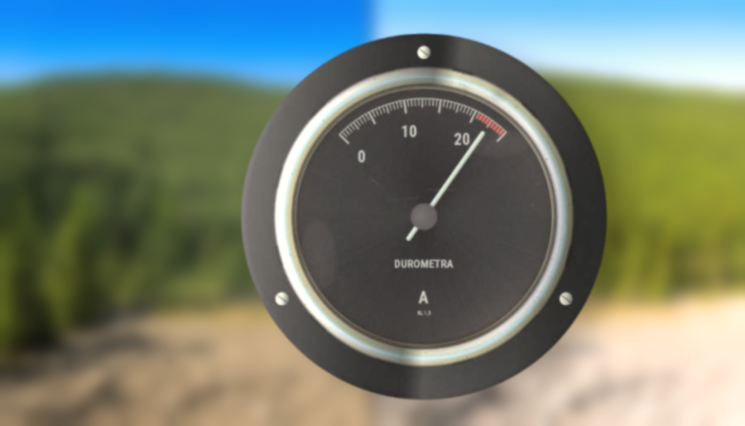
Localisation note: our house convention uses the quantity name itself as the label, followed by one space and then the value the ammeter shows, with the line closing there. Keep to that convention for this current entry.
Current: 22.5 A
